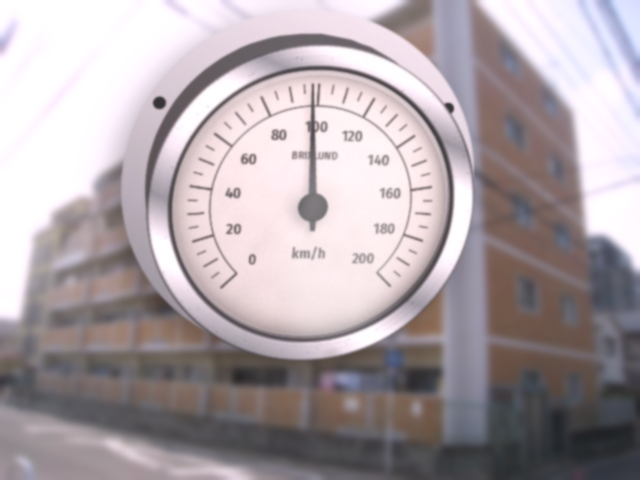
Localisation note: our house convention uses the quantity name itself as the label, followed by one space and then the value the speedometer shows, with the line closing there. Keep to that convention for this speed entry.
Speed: 97.5 km/h
